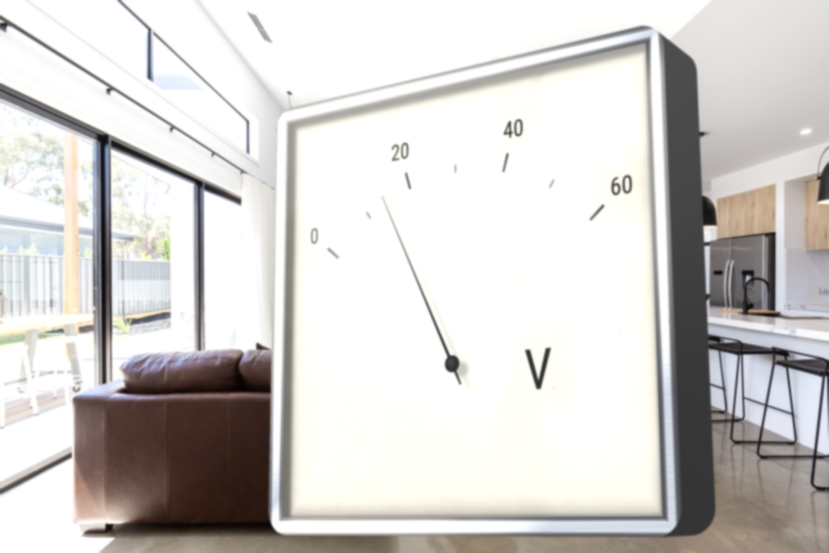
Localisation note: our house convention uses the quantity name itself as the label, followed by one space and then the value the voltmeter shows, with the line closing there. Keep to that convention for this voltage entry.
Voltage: 15 V
